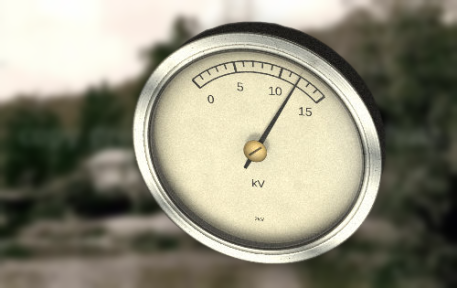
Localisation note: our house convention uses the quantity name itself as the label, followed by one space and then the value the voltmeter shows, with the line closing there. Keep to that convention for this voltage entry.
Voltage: 12 kV
